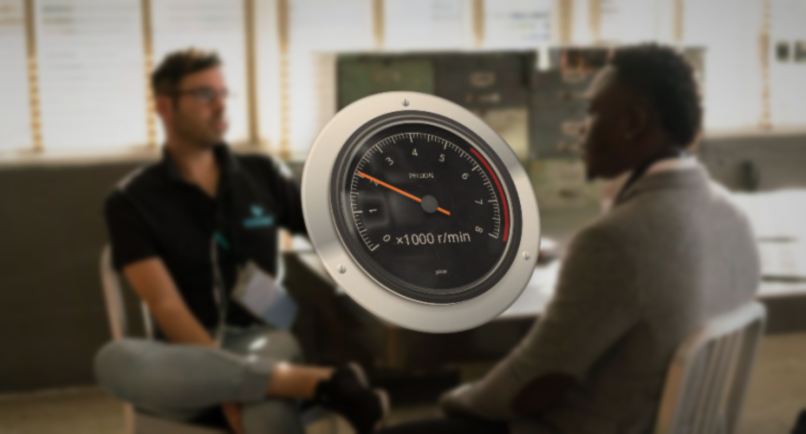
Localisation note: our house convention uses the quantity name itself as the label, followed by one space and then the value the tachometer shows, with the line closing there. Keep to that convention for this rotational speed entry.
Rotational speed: 2000 rpm
